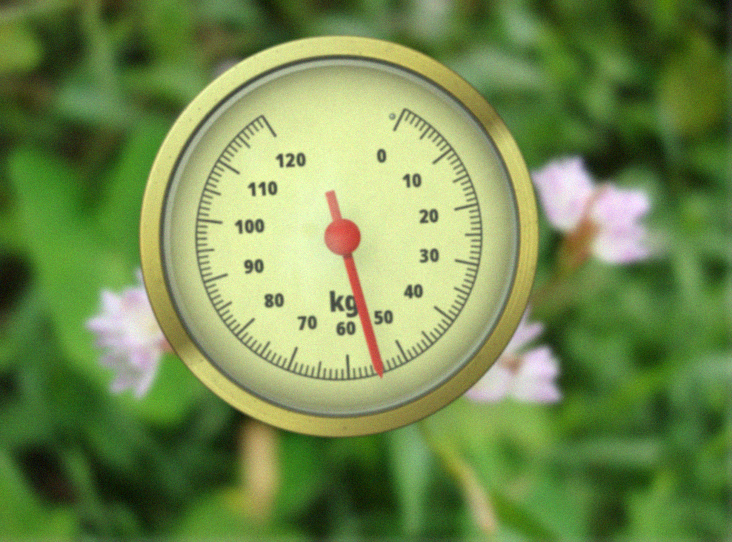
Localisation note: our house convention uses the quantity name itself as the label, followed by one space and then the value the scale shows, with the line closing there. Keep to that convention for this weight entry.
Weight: 55 kg
